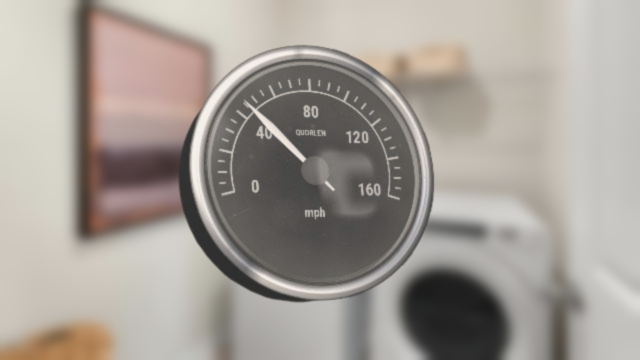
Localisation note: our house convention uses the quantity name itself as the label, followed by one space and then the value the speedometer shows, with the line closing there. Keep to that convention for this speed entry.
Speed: 45 mph
